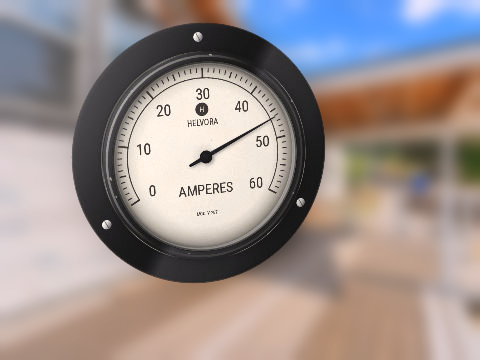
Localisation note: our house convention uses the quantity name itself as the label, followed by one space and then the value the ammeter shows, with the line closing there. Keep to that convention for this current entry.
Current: 46 A
